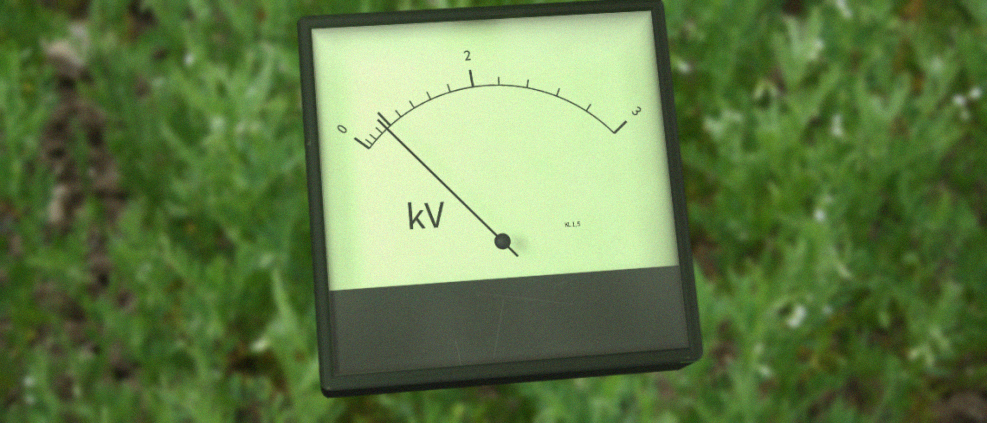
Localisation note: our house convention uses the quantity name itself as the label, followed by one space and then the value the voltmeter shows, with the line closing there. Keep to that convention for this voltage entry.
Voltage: 0.9 kV
